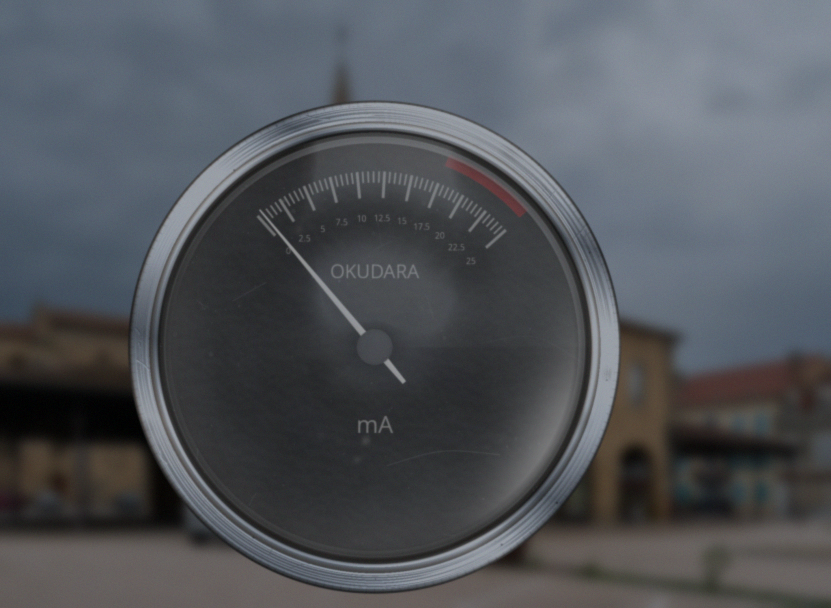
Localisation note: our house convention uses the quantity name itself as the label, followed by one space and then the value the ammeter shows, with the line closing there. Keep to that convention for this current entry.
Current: 0.5 mA
